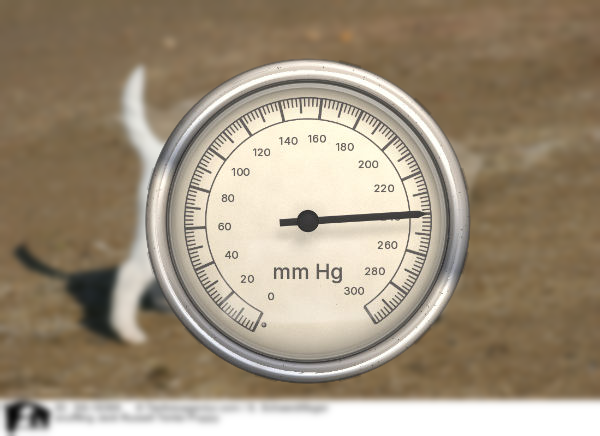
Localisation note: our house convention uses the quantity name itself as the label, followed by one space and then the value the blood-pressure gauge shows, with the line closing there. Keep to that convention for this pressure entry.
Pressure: 240 mmHg
